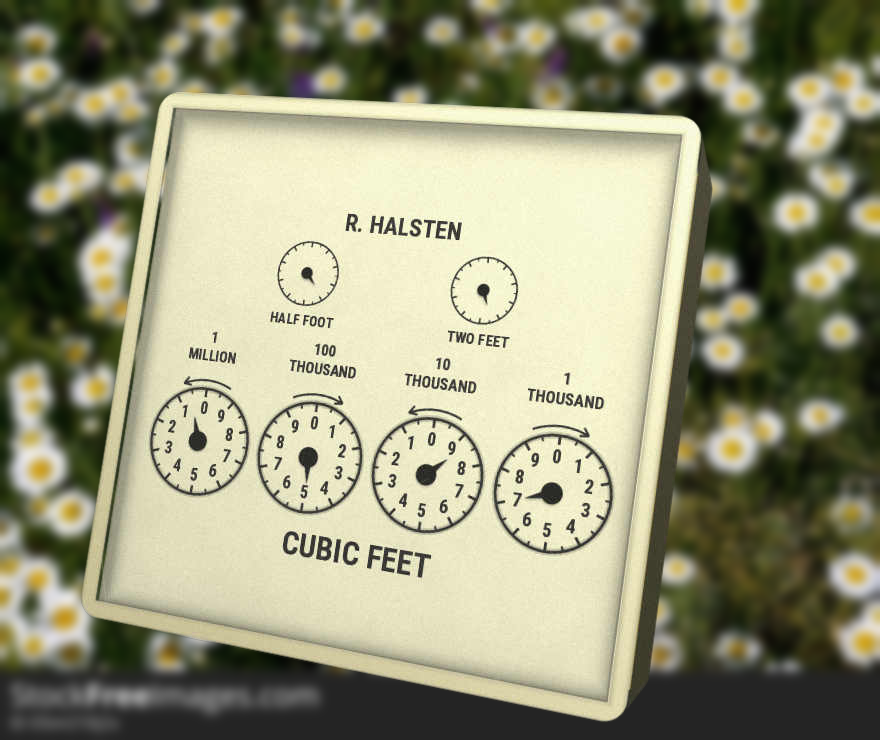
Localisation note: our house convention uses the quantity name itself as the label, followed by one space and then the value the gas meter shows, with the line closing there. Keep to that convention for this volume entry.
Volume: 48700 ft³
